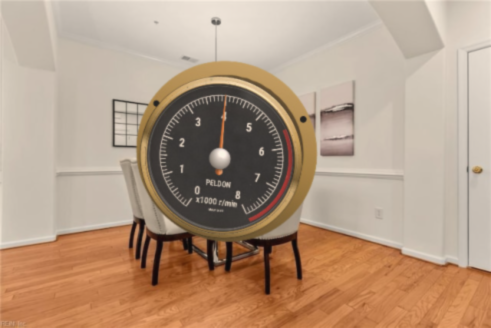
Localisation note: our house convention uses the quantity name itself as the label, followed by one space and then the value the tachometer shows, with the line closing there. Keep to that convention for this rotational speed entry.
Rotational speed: 4000 rpm
